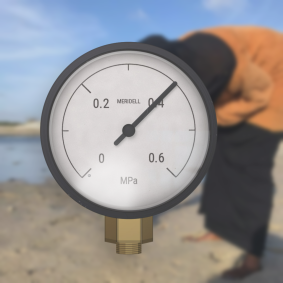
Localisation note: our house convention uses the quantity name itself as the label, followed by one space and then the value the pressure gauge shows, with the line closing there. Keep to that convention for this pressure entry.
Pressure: 0.4 MPa
